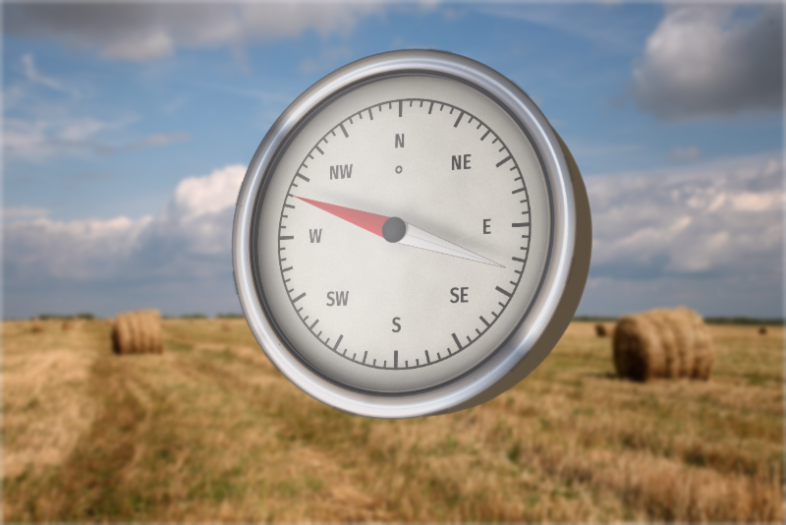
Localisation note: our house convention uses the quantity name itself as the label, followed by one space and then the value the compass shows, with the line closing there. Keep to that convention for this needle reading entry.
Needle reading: 290 °
